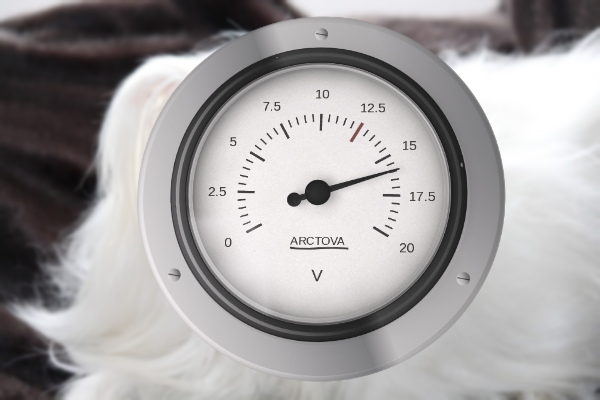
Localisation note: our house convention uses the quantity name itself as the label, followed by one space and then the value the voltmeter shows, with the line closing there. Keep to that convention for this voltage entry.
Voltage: 16 V
